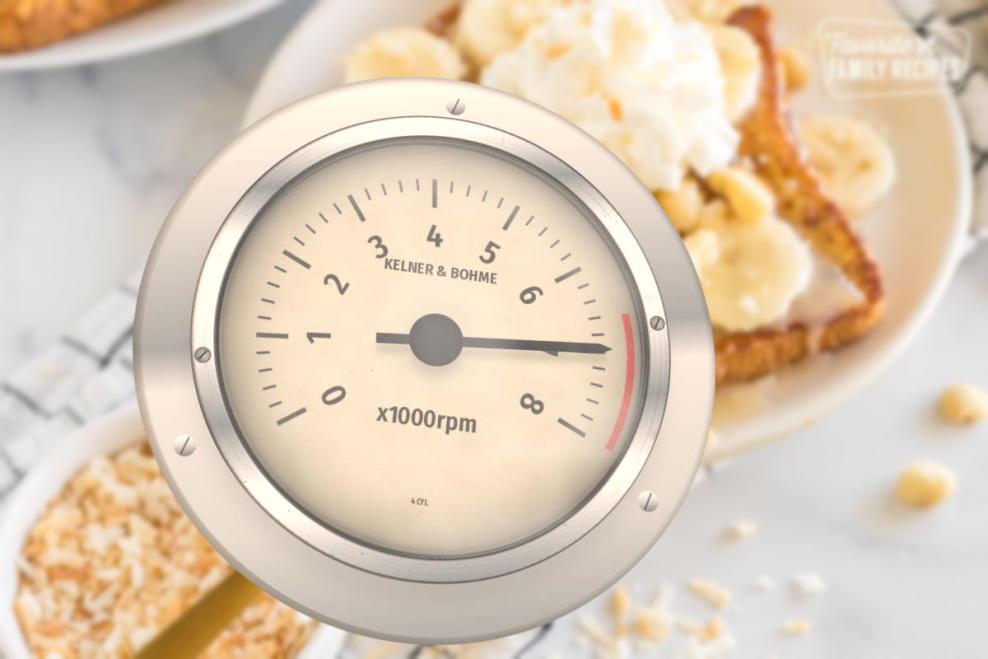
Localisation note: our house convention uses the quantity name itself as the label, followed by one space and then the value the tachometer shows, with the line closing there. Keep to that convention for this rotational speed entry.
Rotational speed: 7000 rpm
